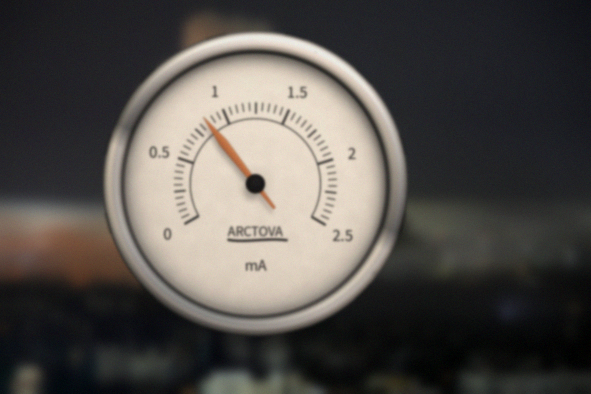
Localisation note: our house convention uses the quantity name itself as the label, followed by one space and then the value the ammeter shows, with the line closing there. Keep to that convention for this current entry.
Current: 0.85 mA
